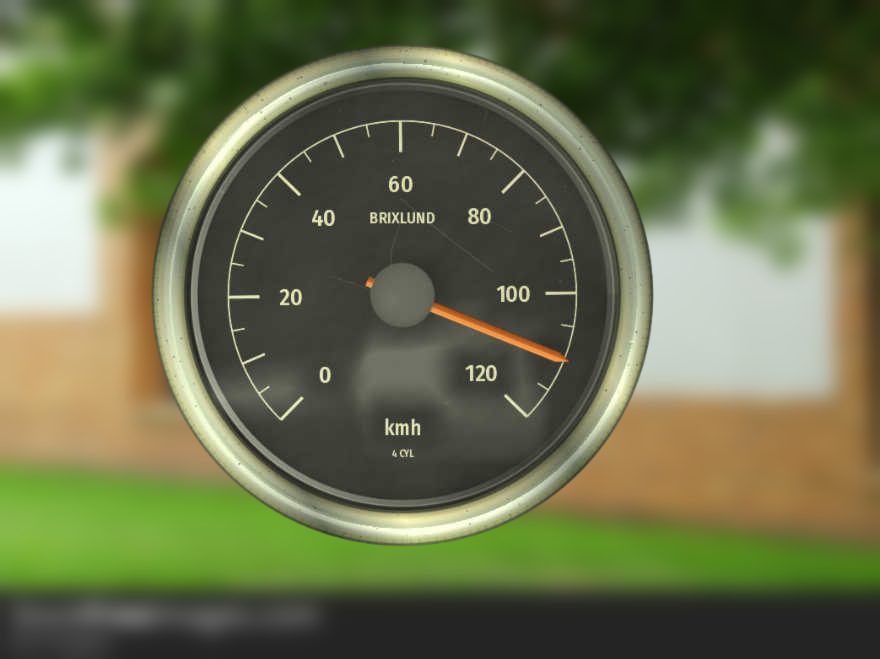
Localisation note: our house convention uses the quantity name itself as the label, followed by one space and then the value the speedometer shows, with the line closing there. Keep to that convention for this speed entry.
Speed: 110 km/h
